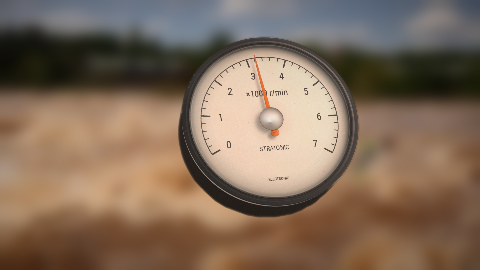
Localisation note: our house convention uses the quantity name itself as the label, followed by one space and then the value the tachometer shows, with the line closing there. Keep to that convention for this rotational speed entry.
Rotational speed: 3200 rpm
